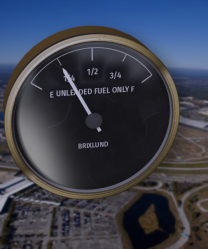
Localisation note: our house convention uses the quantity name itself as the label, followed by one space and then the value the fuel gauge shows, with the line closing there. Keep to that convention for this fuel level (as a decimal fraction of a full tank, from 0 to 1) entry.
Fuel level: 0.25
